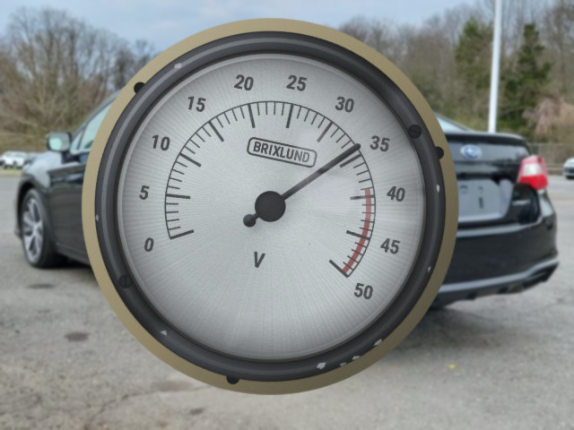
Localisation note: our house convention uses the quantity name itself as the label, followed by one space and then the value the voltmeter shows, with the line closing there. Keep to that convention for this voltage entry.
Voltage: 34 V
